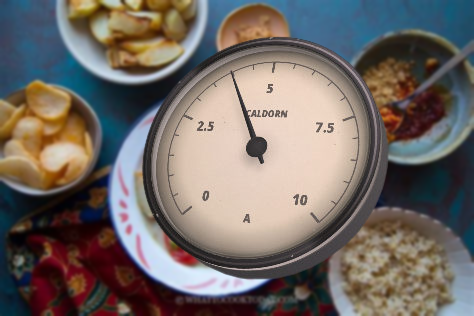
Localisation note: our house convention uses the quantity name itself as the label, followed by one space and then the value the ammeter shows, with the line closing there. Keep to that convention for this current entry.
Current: 4 A
